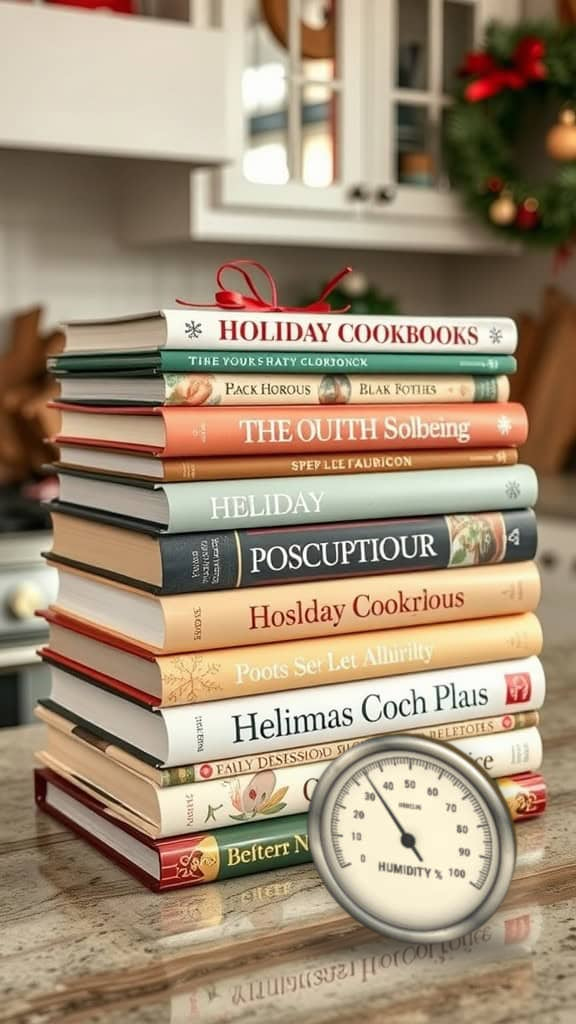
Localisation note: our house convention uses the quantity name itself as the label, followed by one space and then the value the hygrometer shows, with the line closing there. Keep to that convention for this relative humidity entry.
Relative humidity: 35 %
